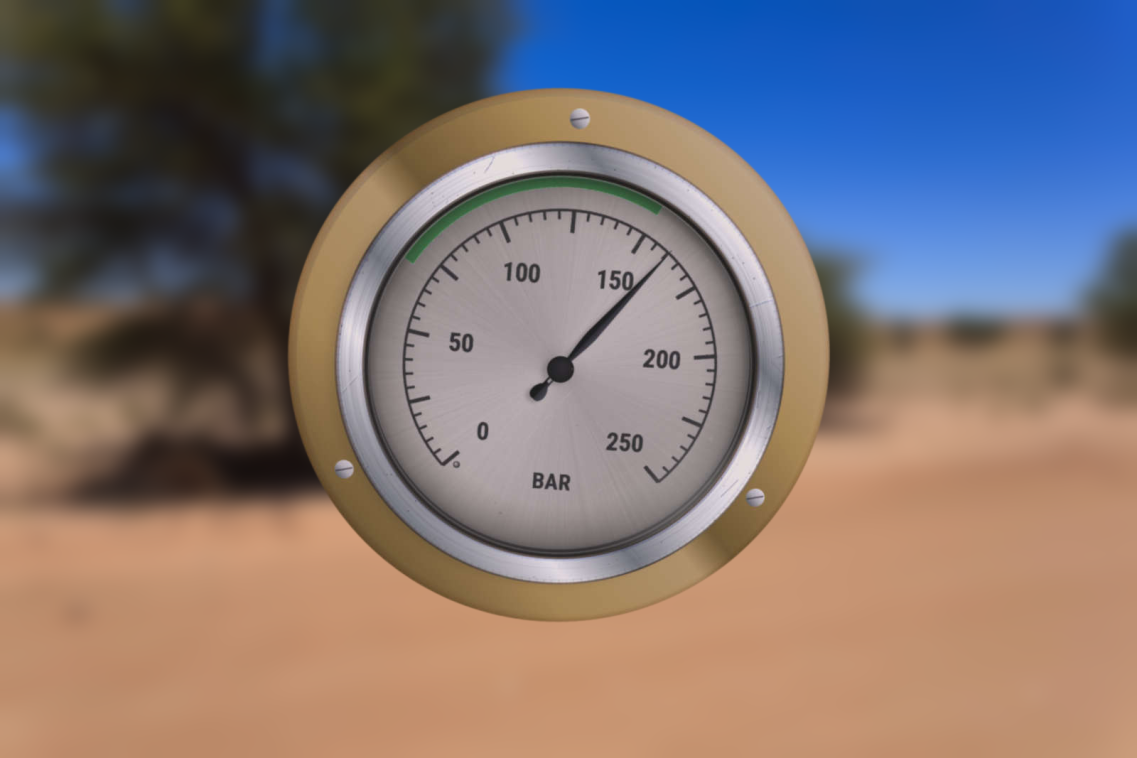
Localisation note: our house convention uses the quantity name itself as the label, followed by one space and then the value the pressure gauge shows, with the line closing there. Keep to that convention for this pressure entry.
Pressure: 160 bar
